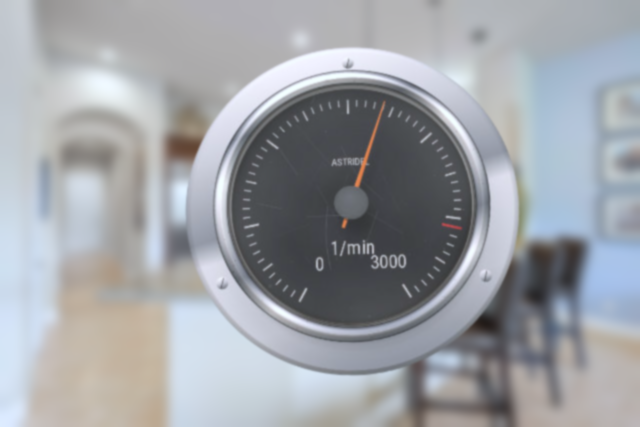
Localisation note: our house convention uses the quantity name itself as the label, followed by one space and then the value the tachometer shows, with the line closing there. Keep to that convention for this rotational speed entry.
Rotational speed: 1700 rpm
